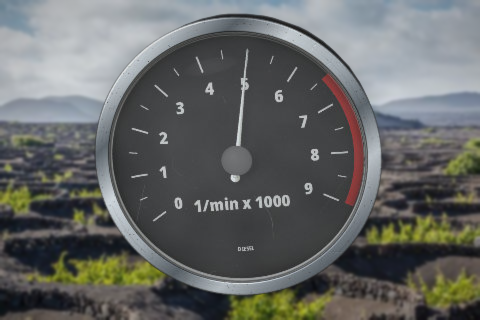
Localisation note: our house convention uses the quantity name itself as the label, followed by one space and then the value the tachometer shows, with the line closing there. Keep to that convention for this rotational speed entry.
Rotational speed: 5000 rpm
